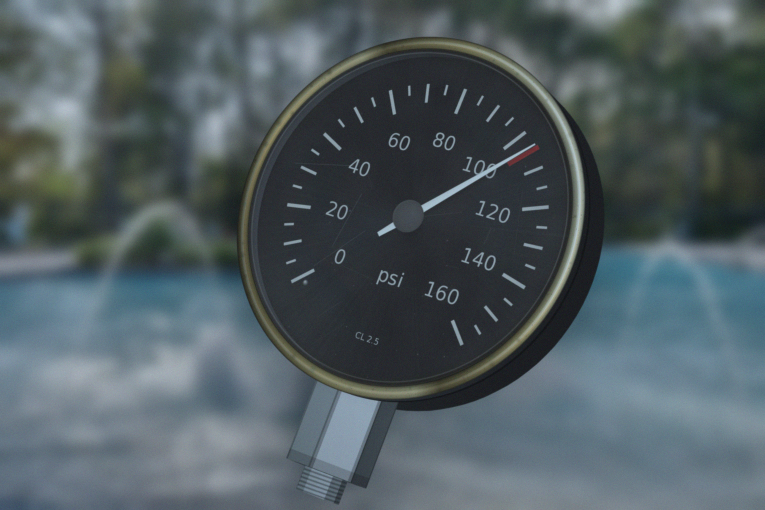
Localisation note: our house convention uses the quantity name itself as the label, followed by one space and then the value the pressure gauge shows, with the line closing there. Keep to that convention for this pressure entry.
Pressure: 105 psi
